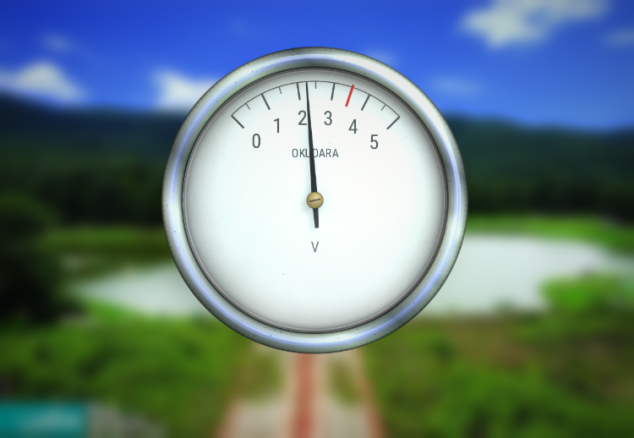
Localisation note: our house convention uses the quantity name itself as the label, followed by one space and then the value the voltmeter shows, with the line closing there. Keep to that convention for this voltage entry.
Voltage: 2.25 V
